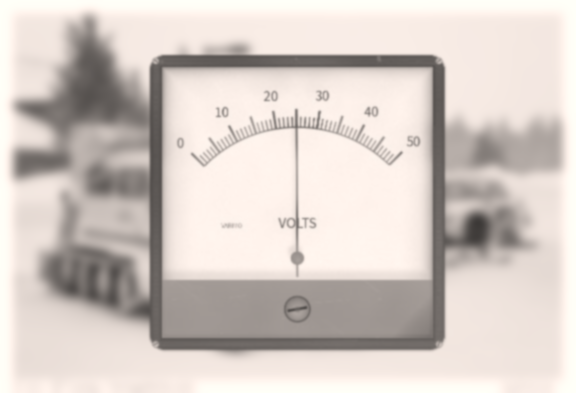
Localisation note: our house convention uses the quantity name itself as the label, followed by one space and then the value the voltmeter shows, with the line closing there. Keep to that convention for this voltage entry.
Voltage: 25 V
